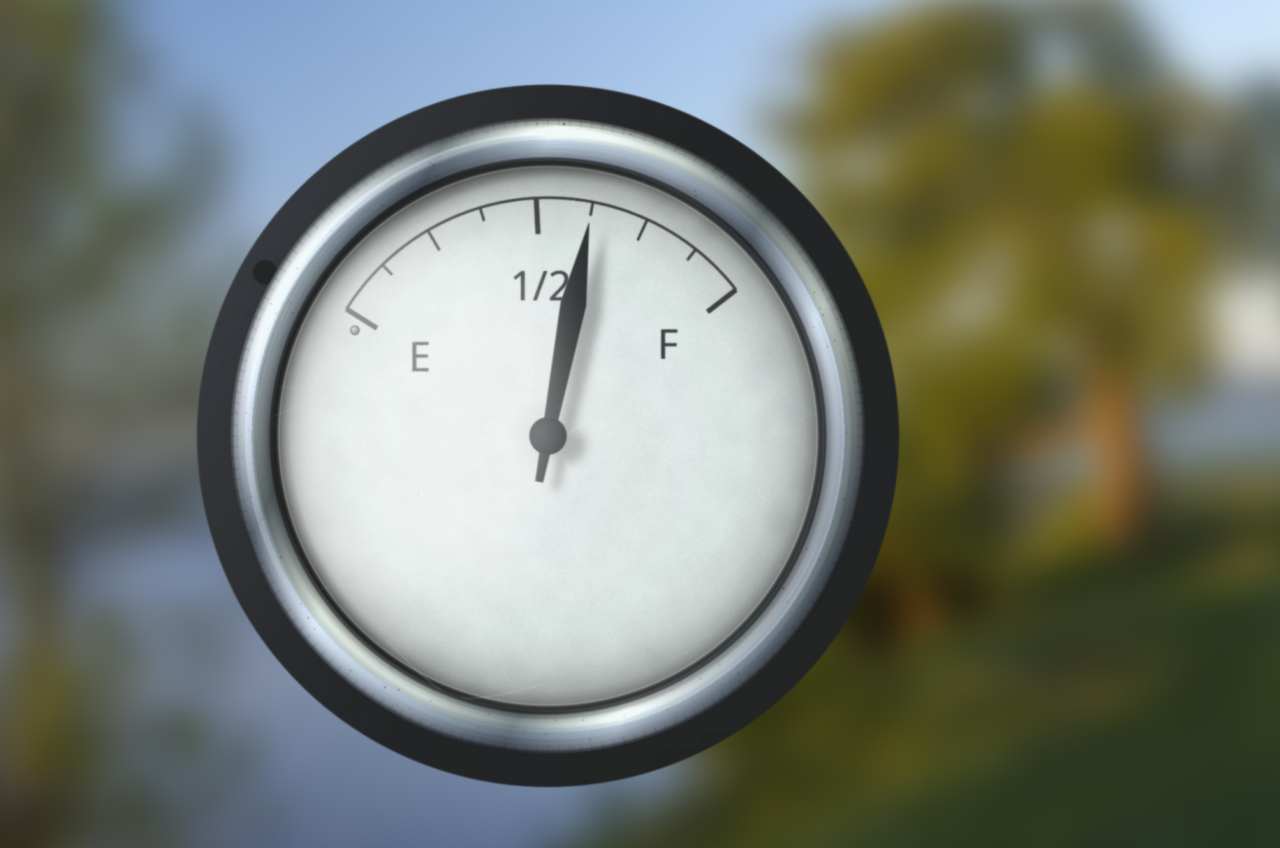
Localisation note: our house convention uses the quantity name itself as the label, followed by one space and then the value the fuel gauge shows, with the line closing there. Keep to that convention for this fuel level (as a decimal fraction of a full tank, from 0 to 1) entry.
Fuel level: 0.625
